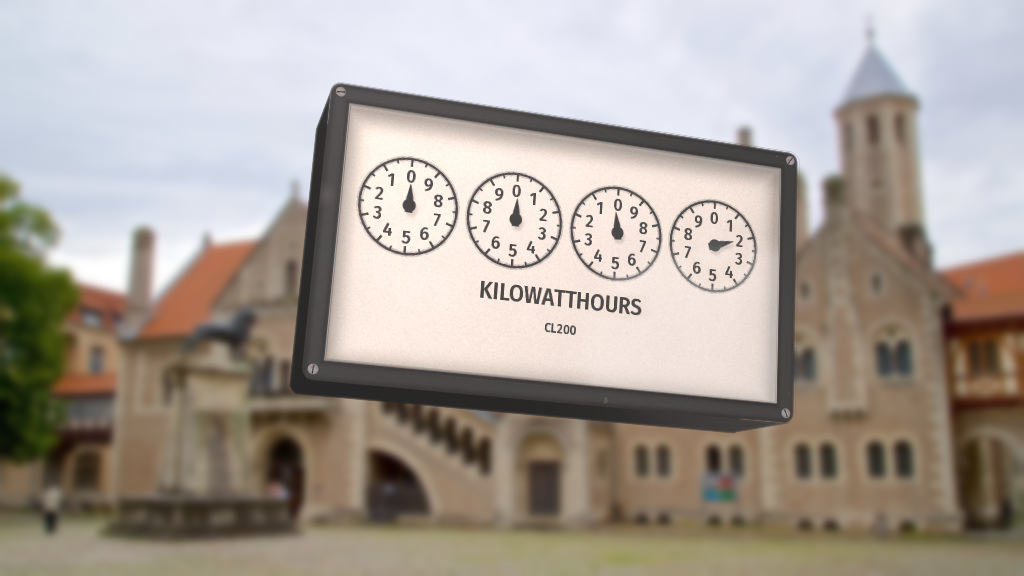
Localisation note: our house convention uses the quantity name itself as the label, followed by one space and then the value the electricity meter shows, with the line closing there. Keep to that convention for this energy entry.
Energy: 2 kWh
